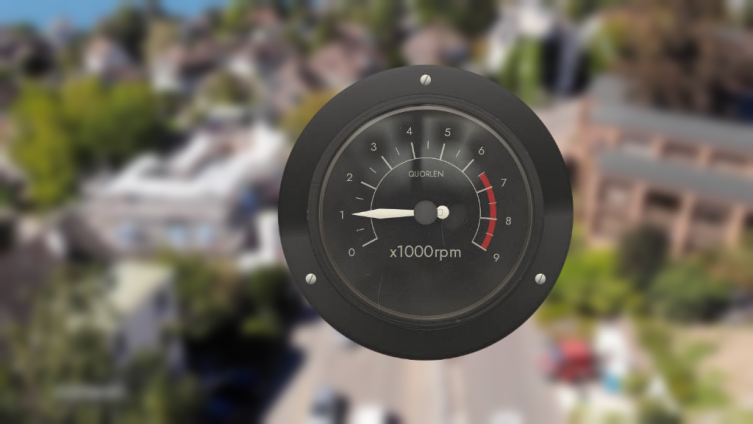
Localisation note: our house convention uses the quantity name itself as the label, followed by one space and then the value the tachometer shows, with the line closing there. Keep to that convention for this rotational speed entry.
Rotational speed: 1000 rpm
